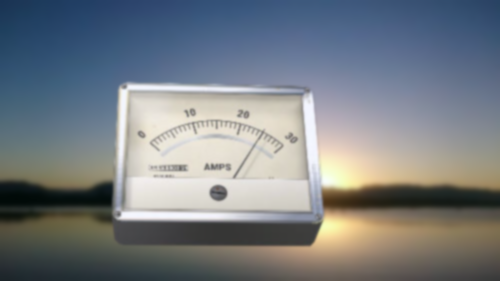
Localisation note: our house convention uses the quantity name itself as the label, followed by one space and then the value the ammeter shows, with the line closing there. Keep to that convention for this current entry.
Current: 25 A
